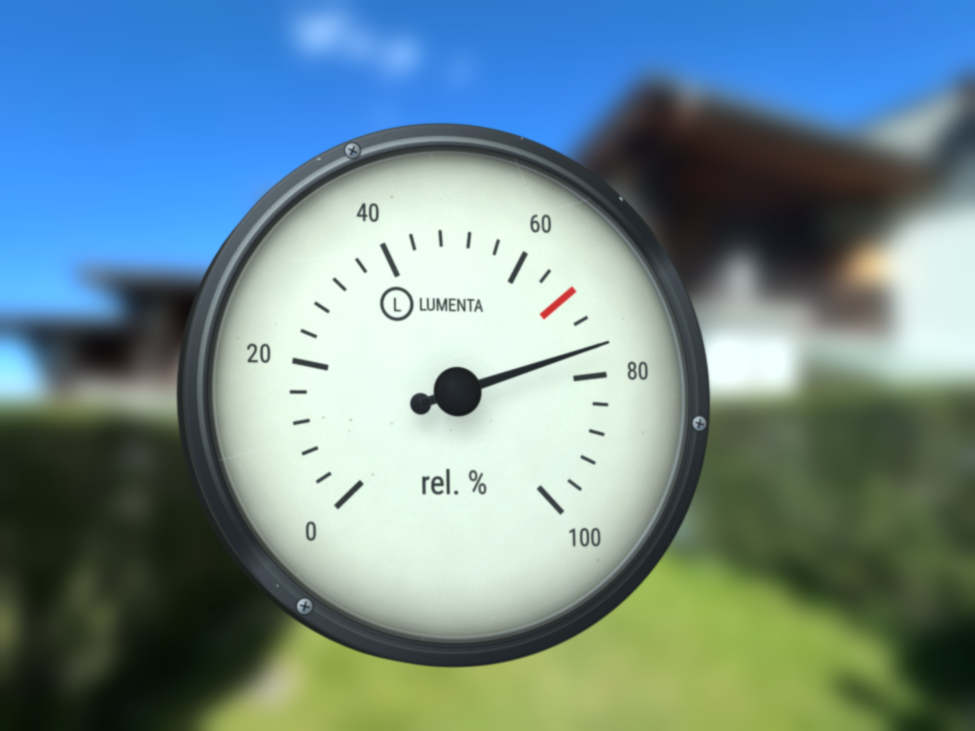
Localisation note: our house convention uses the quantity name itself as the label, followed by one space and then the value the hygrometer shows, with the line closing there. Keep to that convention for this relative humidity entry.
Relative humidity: 76 %
